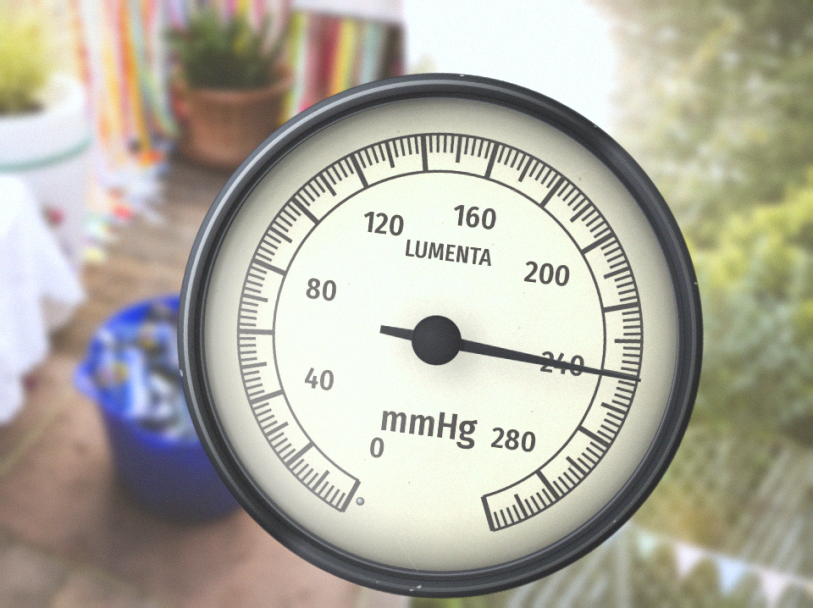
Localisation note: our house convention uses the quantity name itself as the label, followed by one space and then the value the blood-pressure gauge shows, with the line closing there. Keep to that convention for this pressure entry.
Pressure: 240 mmHg
